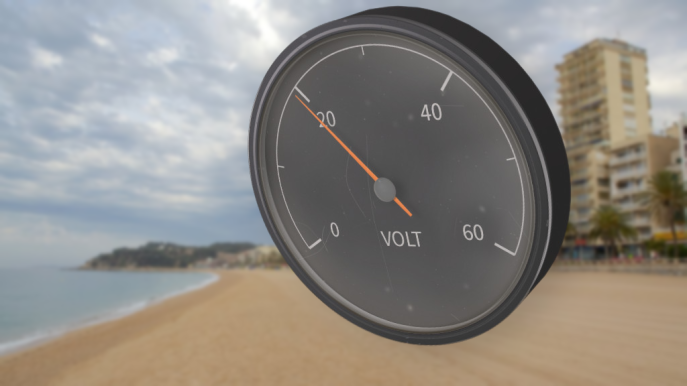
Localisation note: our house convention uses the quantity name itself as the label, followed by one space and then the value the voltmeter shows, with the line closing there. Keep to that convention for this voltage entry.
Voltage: 20 V
